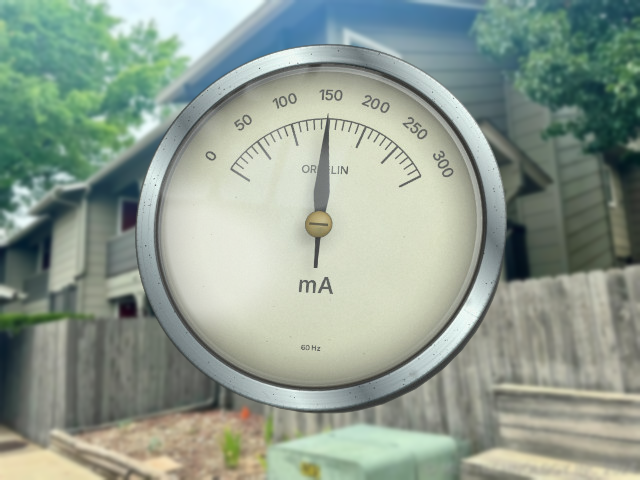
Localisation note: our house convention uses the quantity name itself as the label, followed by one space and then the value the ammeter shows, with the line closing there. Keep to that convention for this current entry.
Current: 150 mA
